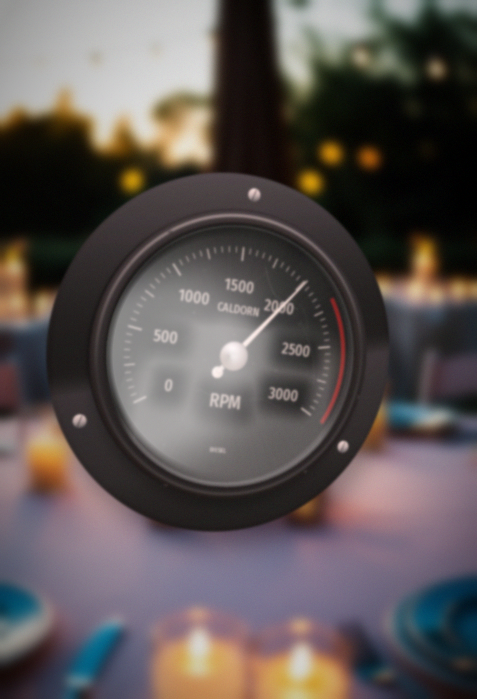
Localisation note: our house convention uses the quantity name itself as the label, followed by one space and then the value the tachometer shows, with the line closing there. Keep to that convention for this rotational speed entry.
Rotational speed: 2000 rpm
